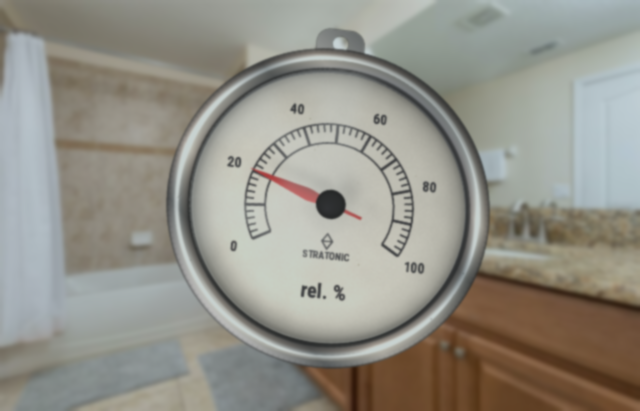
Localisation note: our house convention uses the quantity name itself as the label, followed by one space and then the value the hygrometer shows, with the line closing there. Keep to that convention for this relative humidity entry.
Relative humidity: 20 %
